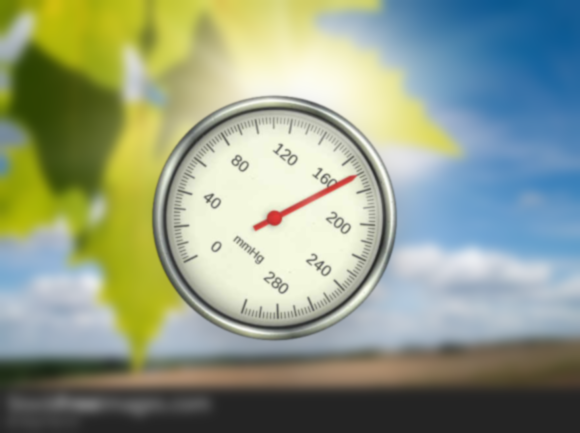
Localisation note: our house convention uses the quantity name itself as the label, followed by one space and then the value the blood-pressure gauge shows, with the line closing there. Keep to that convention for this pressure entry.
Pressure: 170 mmHg
